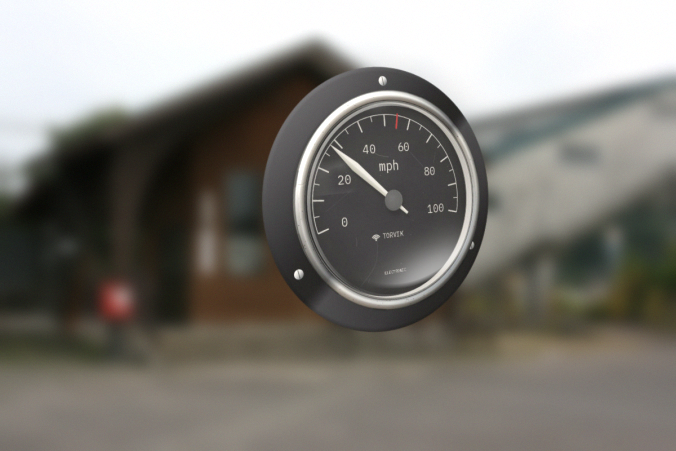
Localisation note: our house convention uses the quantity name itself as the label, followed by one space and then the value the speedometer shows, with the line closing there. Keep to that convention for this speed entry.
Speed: 27.5 mph
